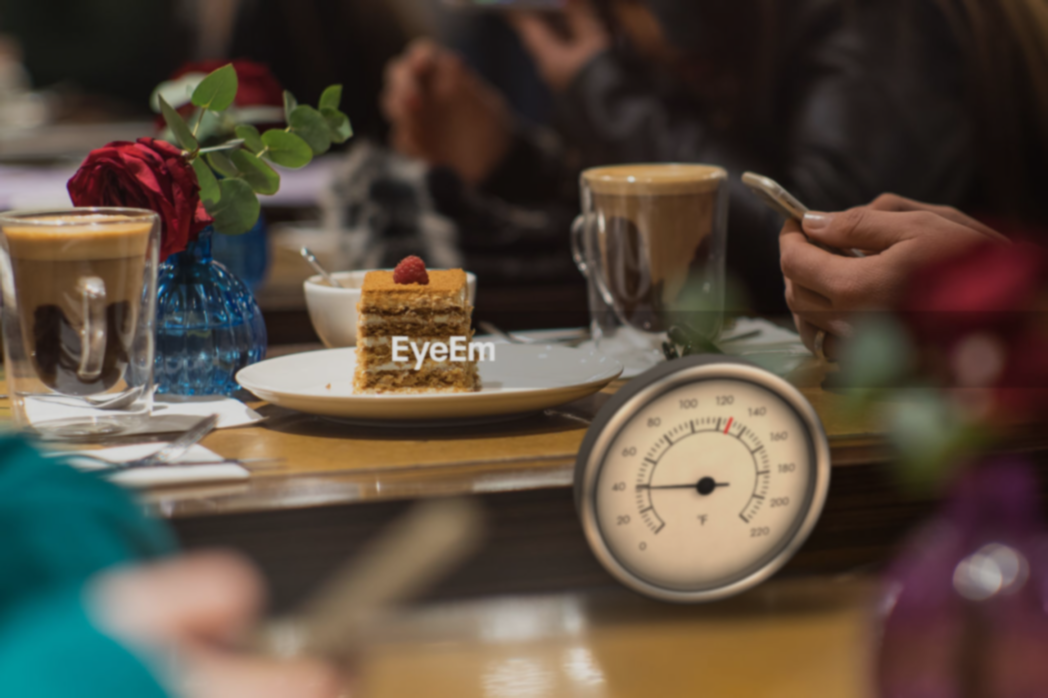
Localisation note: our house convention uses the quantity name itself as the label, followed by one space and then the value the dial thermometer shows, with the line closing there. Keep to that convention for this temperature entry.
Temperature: 40 °F
